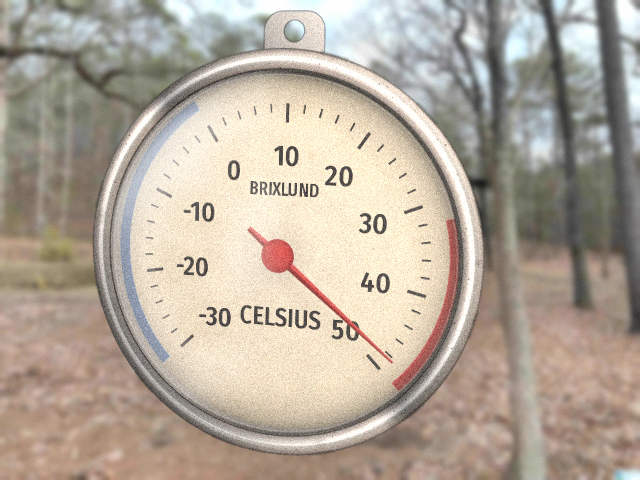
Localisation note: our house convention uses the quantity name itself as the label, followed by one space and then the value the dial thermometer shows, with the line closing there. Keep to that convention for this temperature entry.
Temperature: 48 °C
